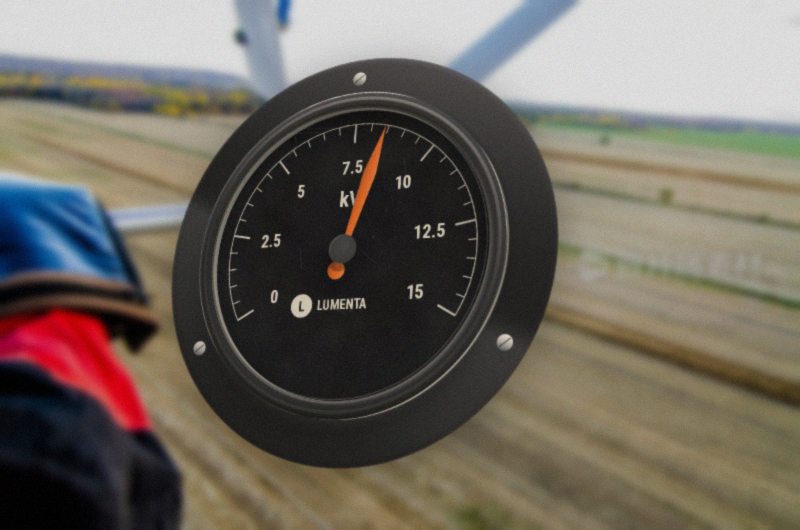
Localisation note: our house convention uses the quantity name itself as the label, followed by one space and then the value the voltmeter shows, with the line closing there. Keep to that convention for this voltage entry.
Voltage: 8.5 kV
